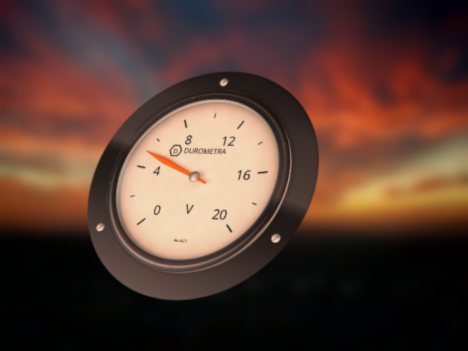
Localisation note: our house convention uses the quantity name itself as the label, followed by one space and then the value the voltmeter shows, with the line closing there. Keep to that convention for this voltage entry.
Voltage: 5 V
